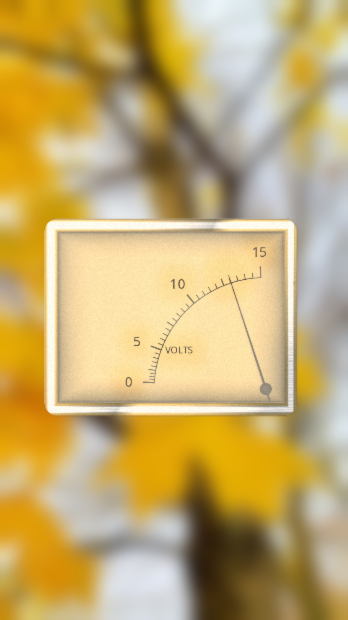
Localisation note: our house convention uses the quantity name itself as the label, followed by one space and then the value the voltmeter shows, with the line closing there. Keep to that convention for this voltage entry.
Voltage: 13 V
